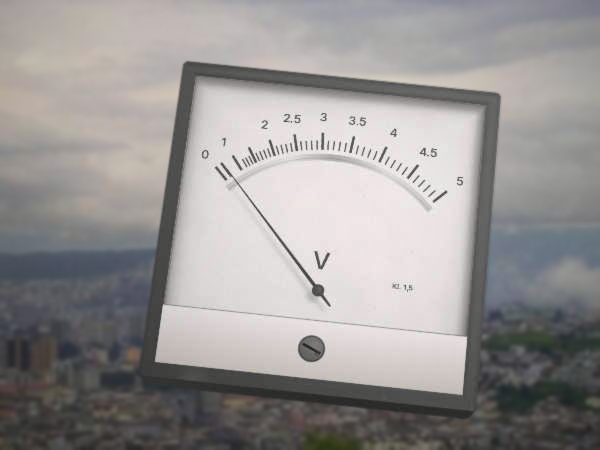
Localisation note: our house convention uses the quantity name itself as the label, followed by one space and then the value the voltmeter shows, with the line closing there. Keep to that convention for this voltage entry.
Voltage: 0.5 V
